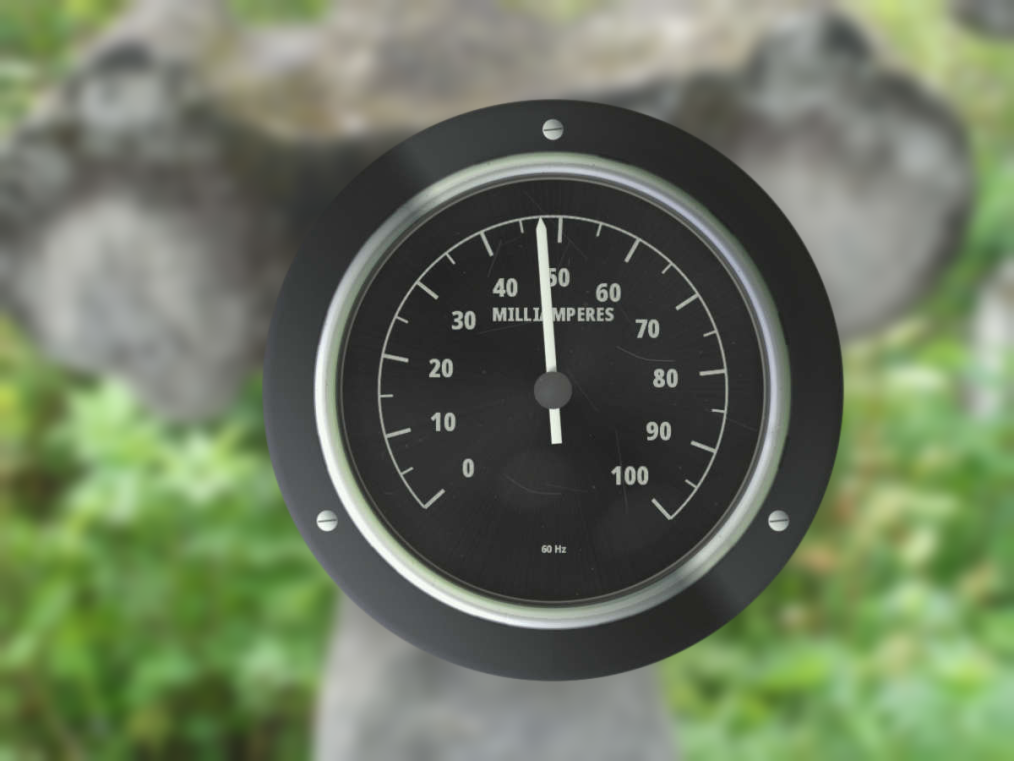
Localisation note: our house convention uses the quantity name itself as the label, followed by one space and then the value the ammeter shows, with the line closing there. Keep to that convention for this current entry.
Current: 47.5 mA
